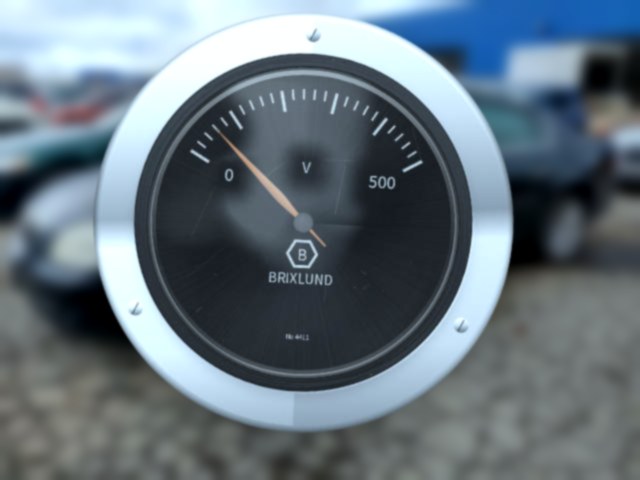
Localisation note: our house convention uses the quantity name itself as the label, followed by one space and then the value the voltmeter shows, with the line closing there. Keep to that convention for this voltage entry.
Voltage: 60 V
